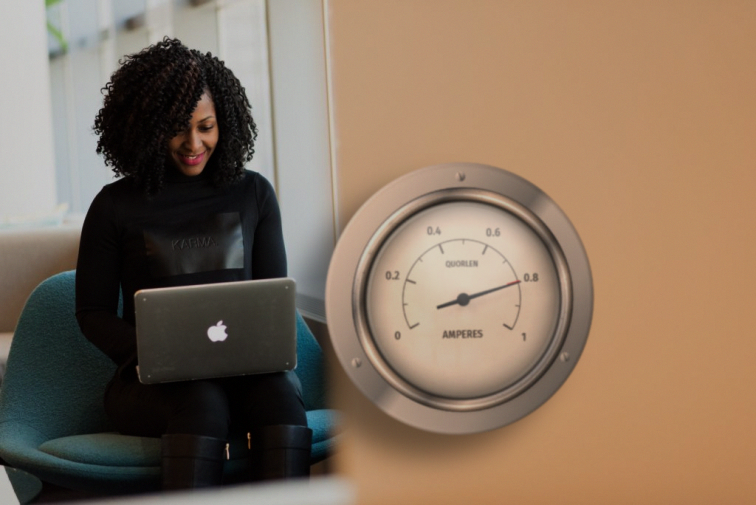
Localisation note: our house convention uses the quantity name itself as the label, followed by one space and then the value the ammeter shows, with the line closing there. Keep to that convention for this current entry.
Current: 0.8 A
